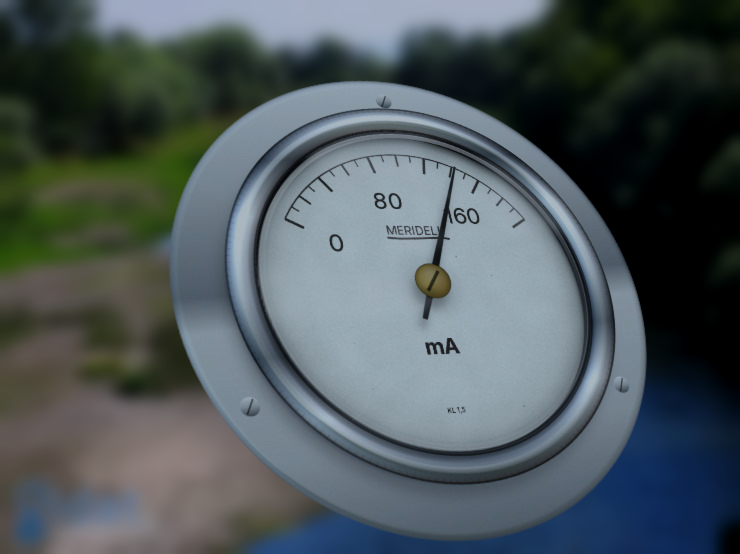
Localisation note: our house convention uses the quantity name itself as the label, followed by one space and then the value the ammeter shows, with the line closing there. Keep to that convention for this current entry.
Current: 140 mA
